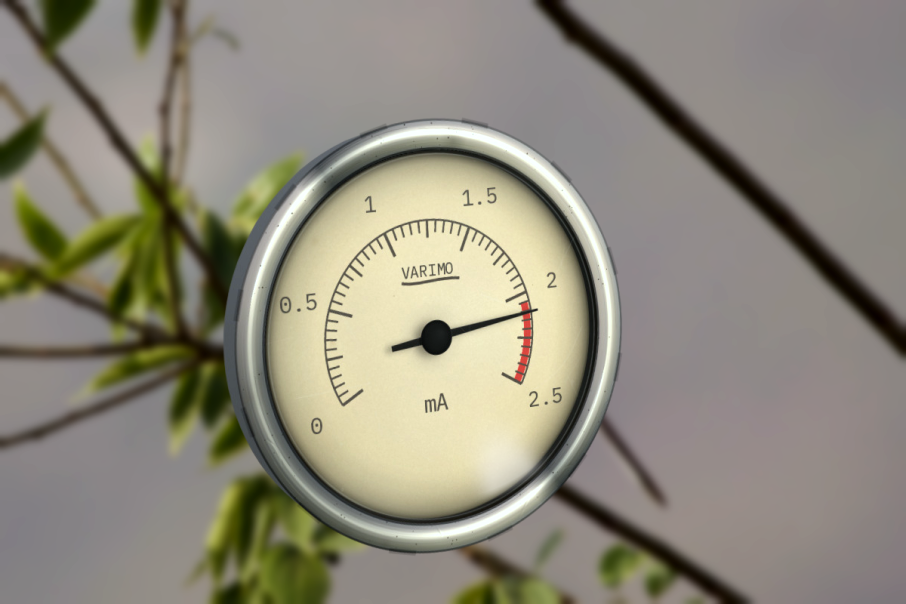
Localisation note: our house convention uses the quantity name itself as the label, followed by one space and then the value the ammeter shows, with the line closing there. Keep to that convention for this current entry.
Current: 2.1 mA
